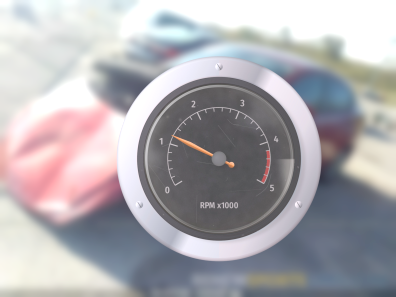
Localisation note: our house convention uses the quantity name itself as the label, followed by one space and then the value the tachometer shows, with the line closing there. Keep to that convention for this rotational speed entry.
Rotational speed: 1200 rpm
